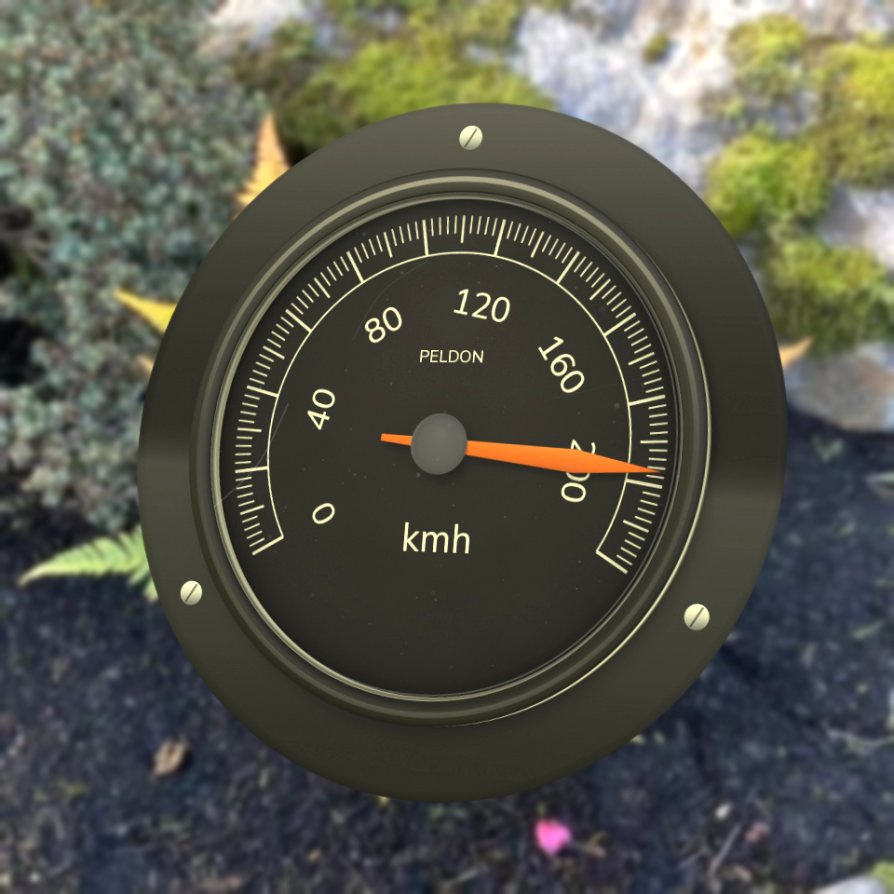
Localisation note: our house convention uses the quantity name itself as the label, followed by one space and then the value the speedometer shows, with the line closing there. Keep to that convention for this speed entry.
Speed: 197 km/h
